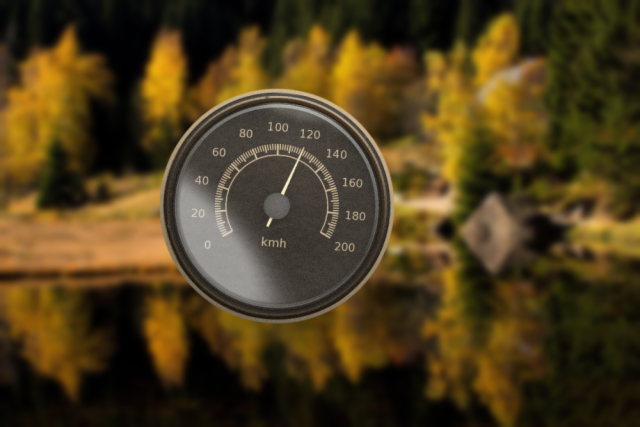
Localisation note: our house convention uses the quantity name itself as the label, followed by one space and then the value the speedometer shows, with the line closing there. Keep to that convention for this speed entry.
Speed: 120 km/h
